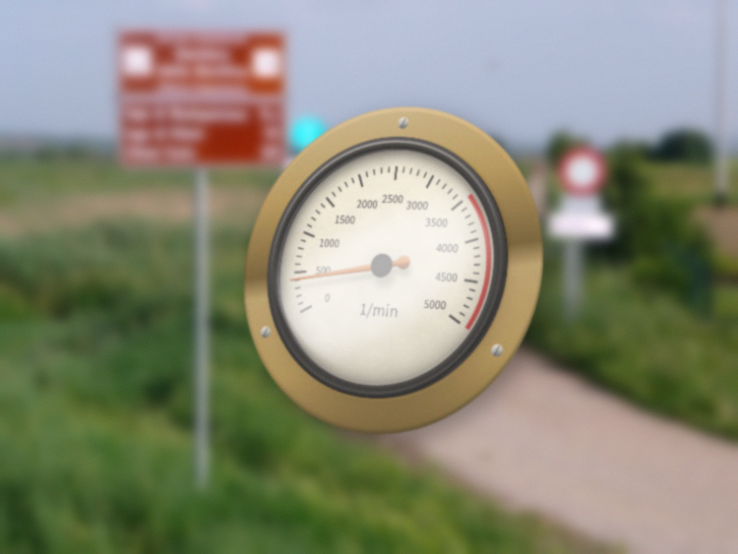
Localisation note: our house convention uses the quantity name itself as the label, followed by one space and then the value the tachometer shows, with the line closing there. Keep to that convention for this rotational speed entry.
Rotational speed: 400 rpm
